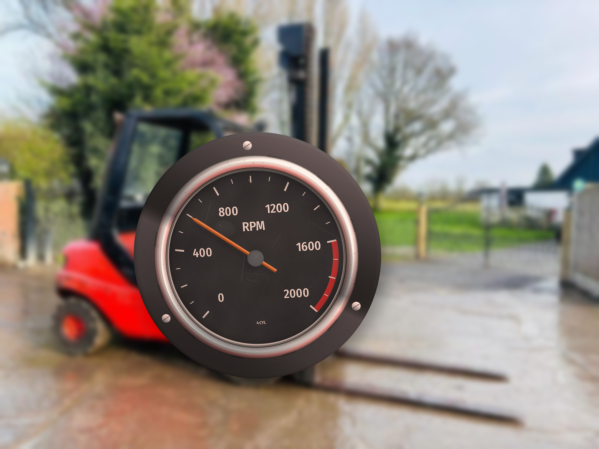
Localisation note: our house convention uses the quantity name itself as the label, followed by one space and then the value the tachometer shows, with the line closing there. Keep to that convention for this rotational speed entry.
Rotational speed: 600 rpm
